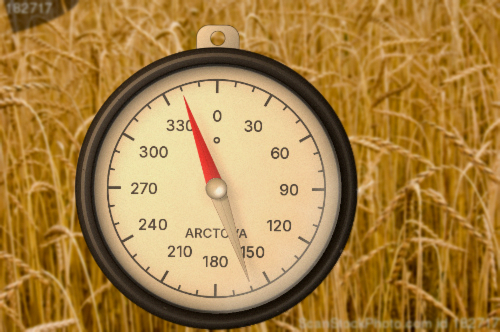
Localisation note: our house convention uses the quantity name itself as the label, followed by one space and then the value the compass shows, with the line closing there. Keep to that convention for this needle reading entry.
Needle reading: 340 °
